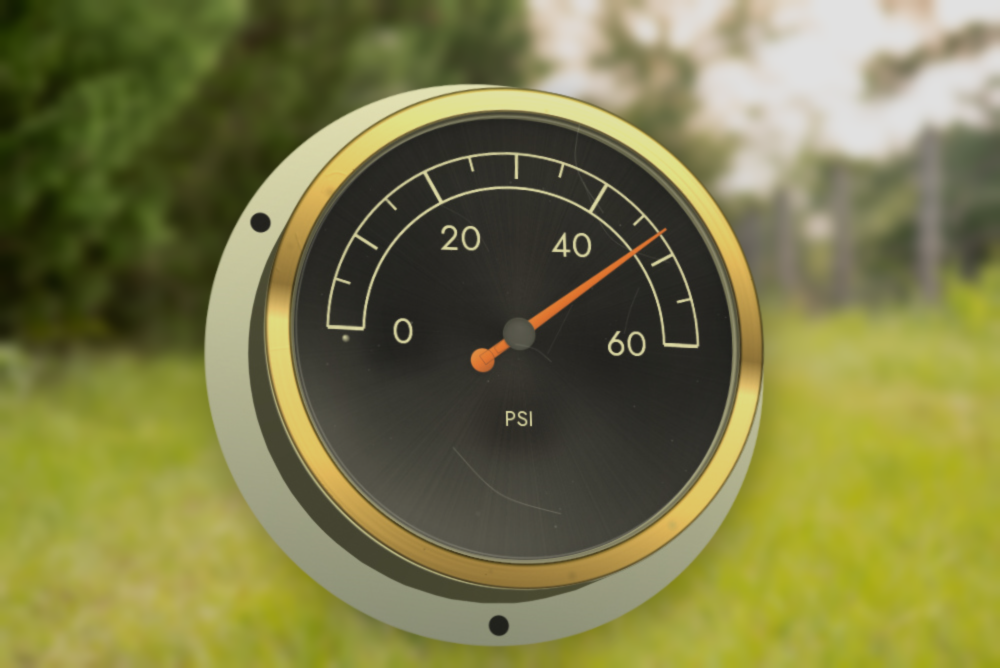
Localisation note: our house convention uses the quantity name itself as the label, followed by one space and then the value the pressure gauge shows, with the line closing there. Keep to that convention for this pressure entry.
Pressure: 47.5 psi
